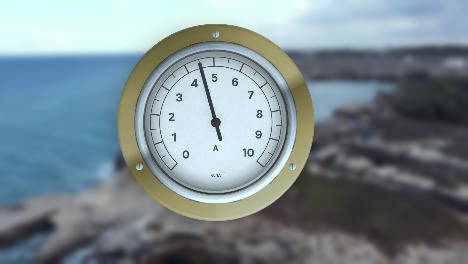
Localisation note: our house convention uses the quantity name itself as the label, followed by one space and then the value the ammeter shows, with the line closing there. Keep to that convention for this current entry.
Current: 4.5 A
